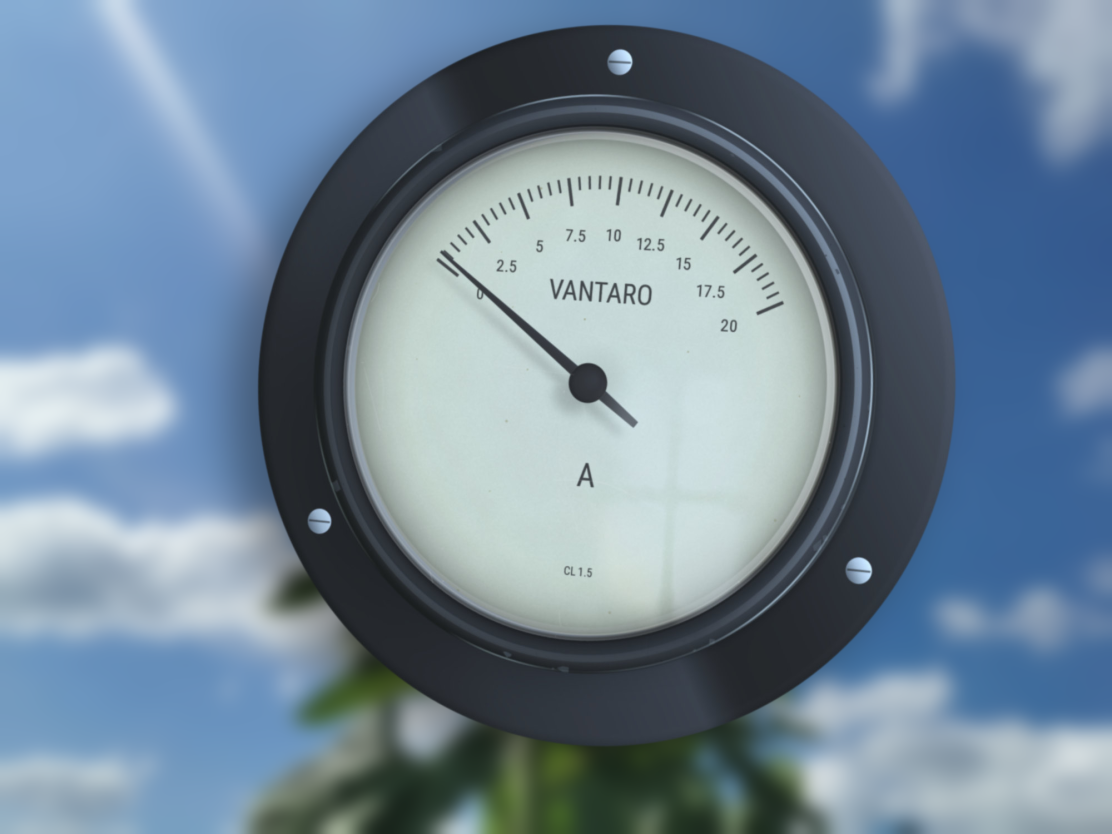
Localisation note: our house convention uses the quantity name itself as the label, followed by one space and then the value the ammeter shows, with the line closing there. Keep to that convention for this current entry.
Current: 0.5 A
